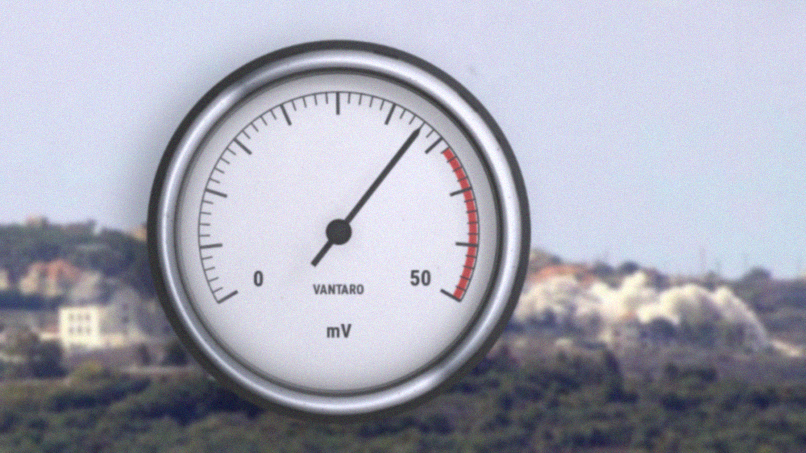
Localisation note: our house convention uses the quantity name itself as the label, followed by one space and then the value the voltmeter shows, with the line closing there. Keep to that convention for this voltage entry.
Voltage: 33 mV
